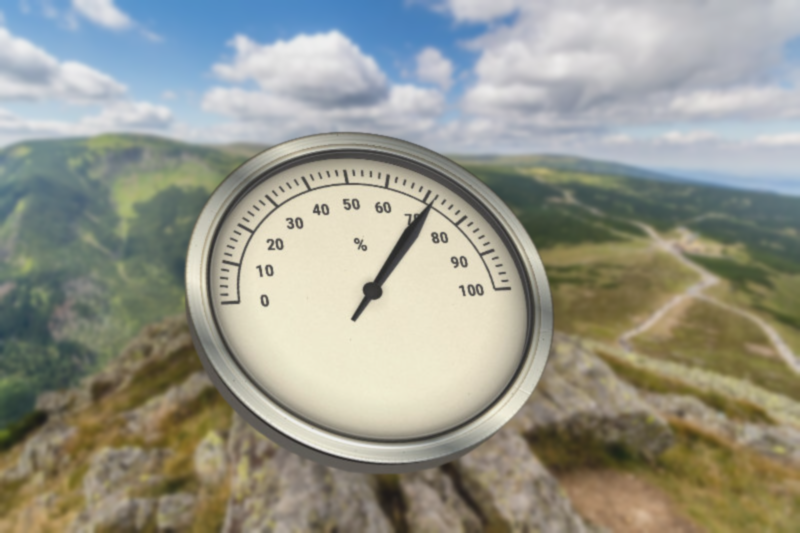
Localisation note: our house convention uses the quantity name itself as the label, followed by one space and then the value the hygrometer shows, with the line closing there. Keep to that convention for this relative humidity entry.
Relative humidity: 72 %
